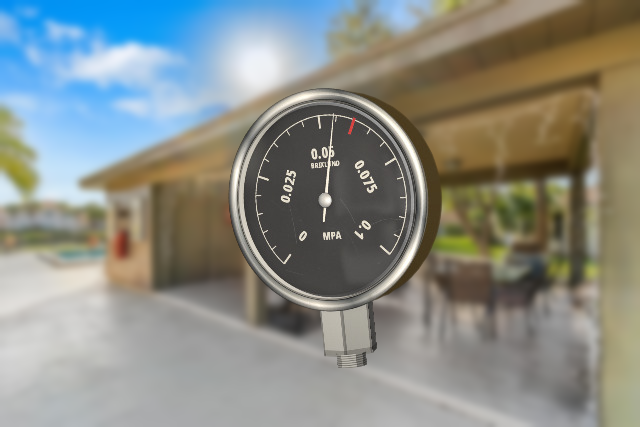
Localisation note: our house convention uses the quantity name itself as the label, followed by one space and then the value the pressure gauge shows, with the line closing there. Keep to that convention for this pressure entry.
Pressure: 0.055 MPa
